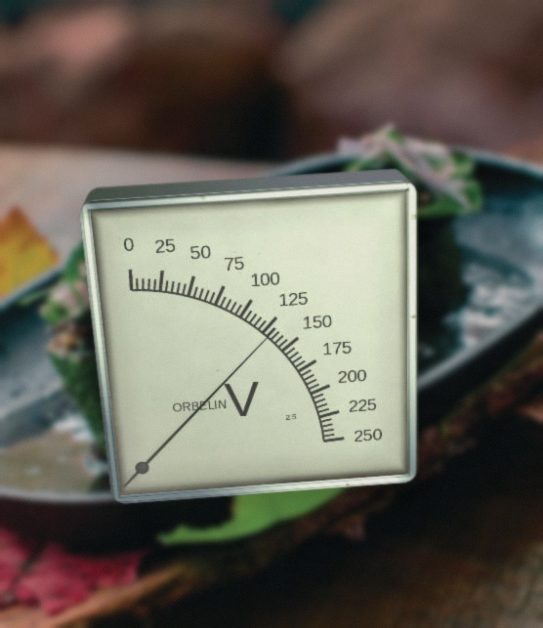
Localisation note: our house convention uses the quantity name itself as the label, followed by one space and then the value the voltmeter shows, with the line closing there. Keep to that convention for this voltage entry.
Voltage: 130 V
